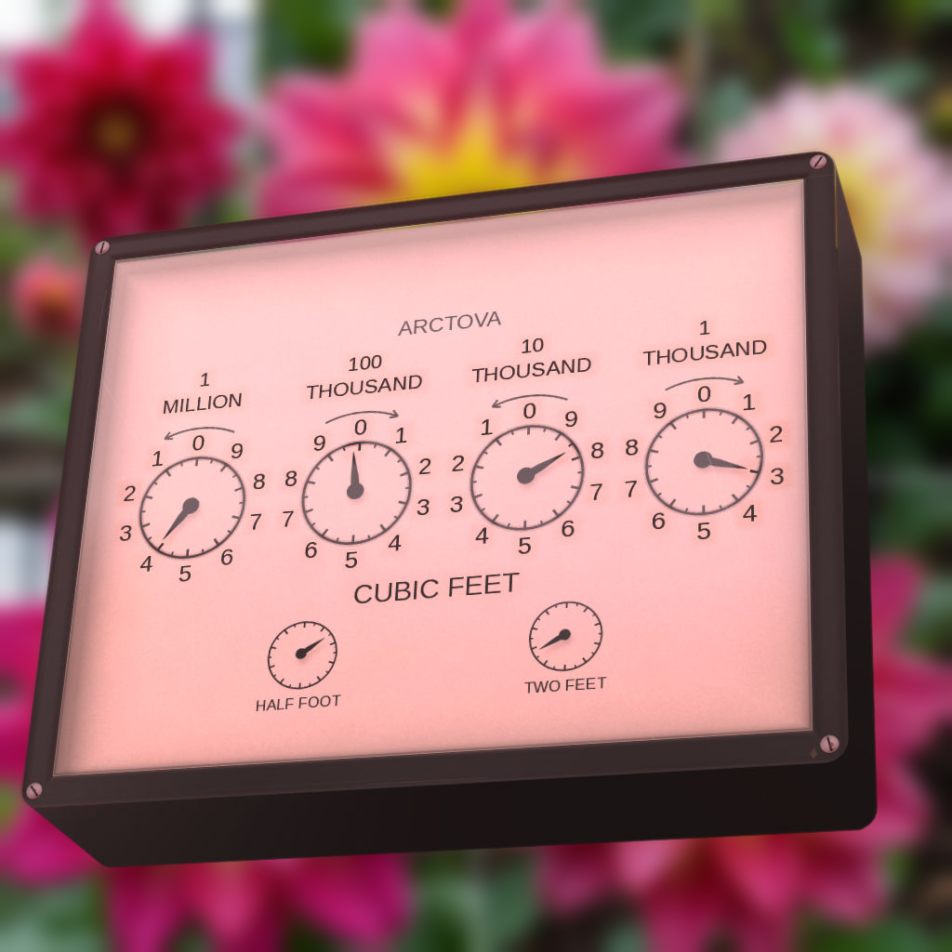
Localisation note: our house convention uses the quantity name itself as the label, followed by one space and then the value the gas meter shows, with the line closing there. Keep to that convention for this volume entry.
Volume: 398300 ft³
